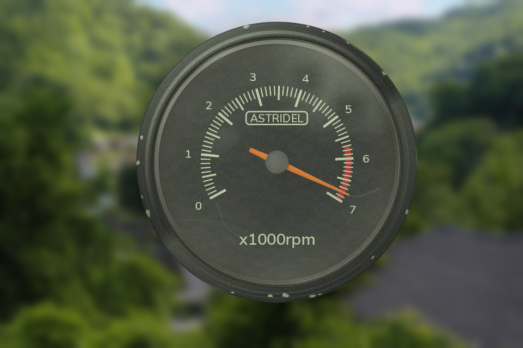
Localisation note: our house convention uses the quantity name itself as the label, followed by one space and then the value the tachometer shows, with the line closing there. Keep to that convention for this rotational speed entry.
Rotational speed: 6800 rpm
